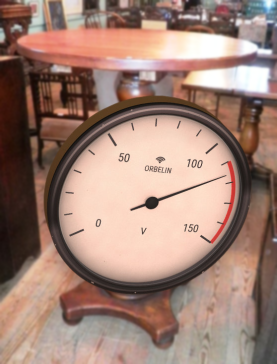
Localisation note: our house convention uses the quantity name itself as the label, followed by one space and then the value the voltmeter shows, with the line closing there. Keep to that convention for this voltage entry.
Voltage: 115 V
